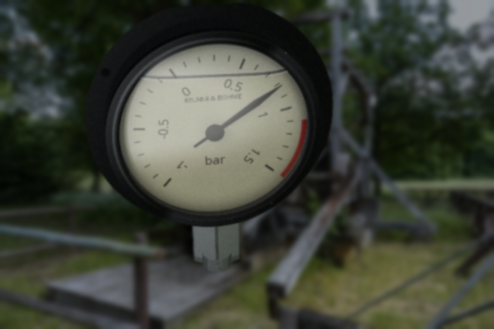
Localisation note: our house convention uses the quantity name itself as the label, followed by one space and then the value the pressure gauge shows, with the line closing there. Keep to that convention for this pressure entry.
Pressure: 0.8 bar
